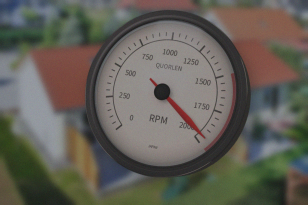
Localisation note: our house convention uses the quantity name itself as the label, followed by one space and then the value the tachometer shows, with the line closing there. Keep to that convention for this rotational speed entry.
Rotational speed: 1950 rpm
